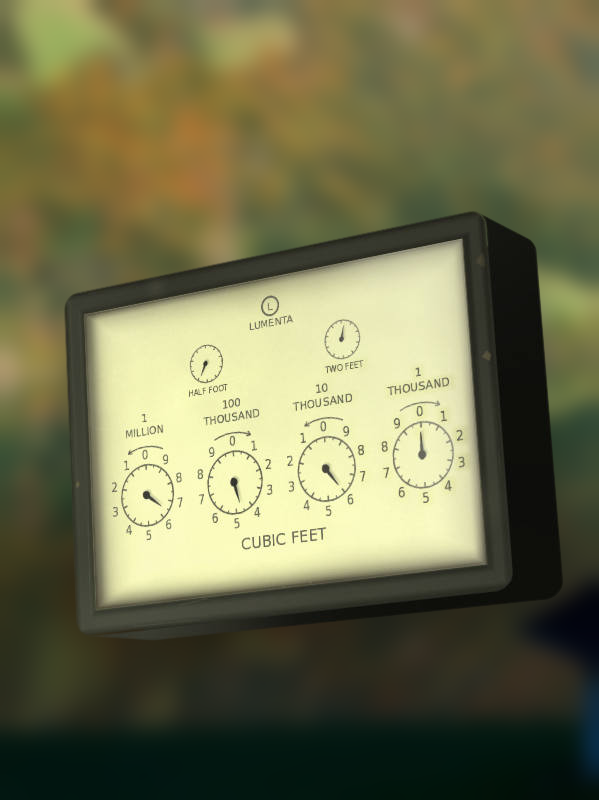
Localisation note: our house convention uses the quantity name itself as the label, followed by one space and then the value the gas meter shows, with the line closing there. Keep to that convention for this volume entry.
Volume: 646000 ft³
